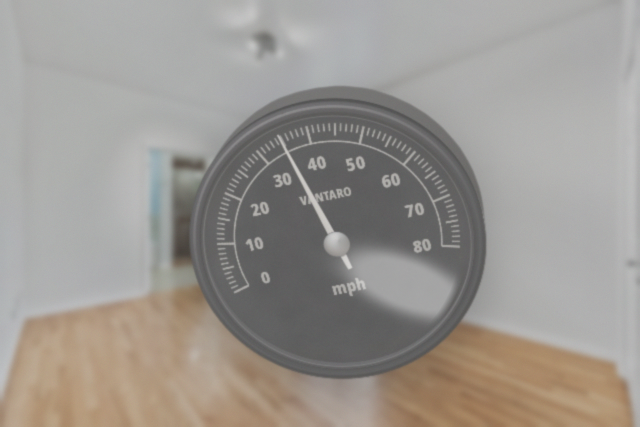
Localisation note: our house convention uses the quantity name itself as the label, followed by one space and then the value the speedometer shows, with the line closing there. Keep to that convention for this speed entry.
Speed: 35 mph
